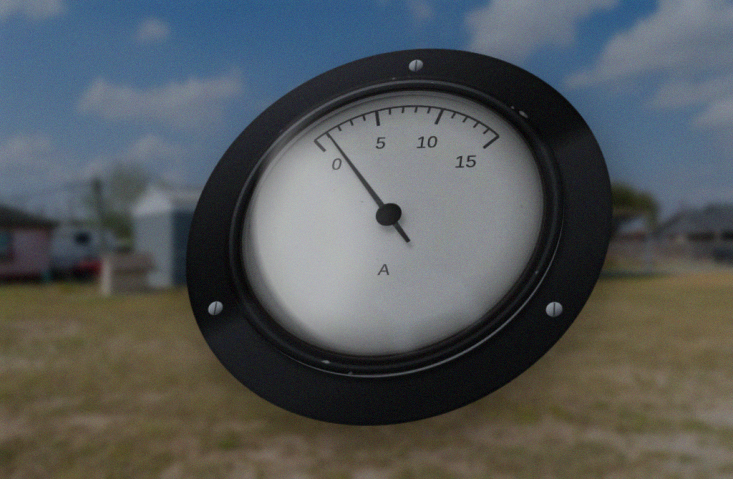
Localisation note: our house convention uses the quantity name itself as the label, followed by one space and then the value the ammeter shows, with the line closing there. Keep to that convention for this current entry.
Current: 1 A
